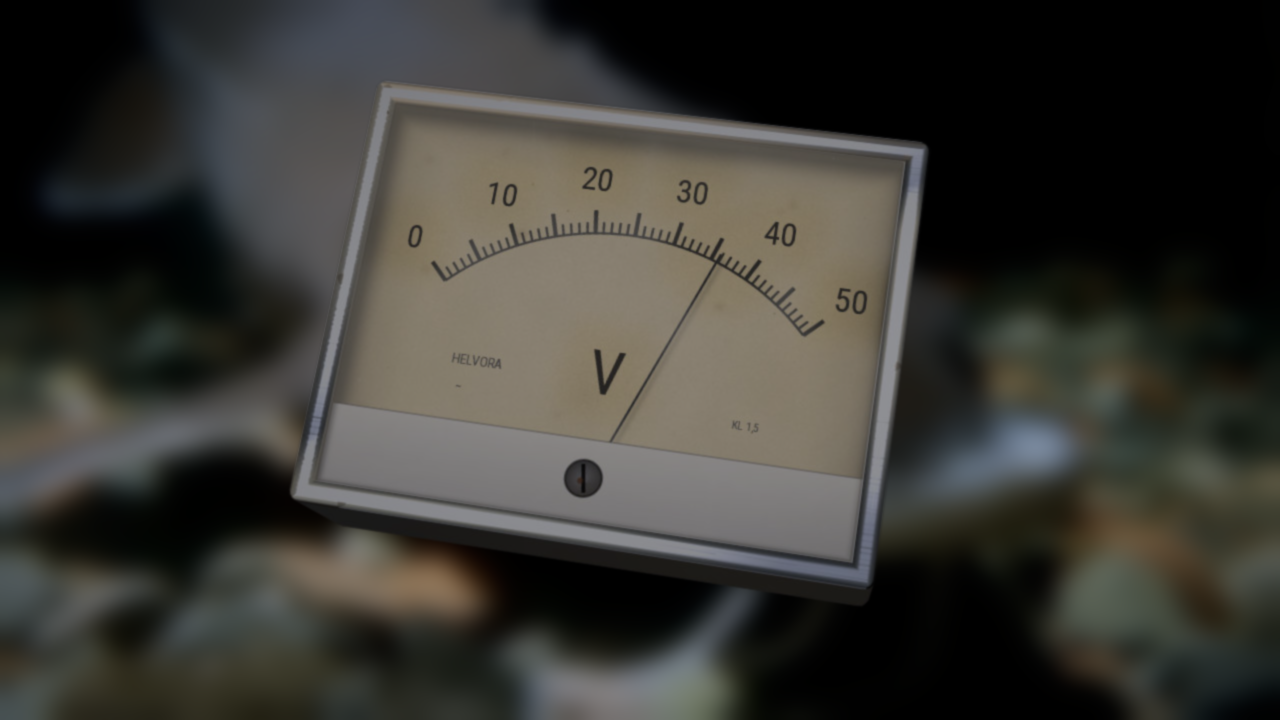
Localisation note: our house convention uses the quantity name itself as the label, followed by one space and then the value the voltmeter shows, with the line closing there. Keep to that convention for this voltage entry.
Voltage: 36 V
